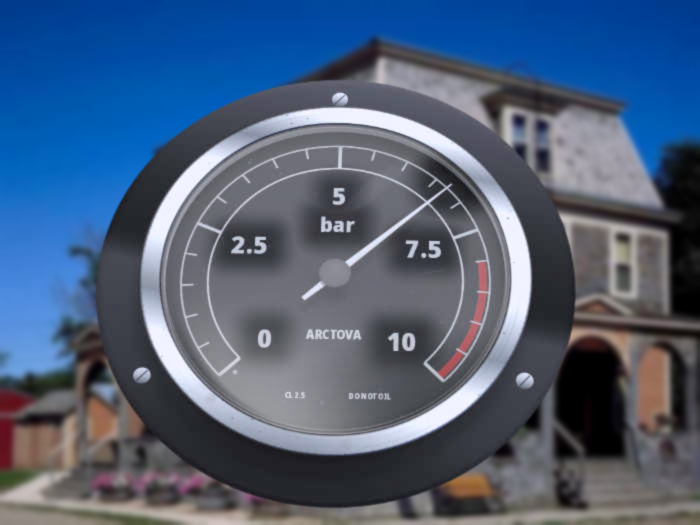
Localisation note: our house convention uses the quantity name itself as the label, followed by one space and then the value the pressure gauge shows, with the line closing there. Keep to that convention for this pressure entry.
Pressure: 6.75 bar
